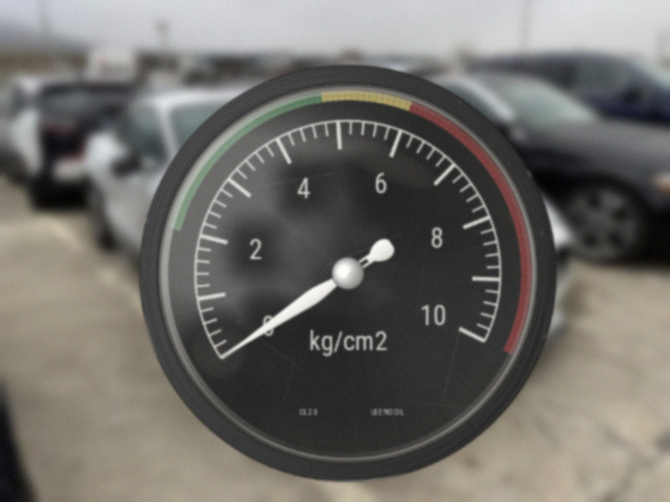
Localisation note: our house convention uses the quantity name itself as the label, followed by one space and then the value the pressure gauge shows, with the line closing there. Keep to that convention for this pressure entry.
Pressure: 0 kg/cm²
